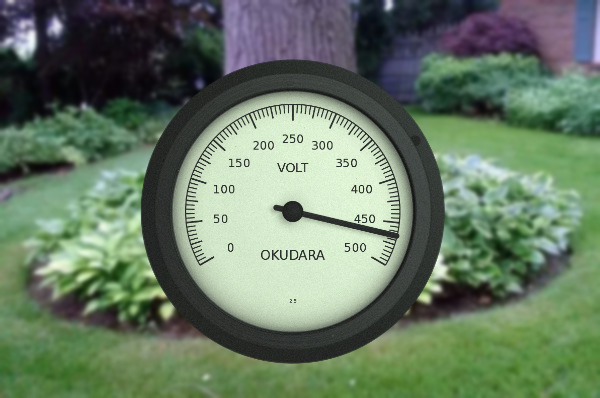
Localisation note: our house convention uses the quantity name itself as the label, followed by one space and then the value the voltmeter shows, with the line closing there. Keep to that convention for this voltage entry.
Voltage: 465 V
